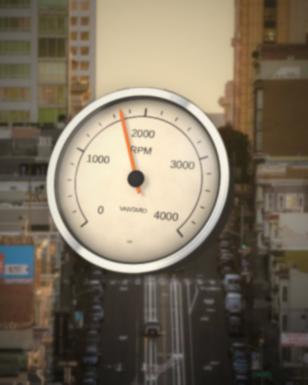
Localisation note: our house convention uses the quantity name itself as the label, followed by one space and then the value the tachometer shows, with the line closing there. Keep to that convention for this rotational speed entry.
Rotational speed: 1700 rpm
